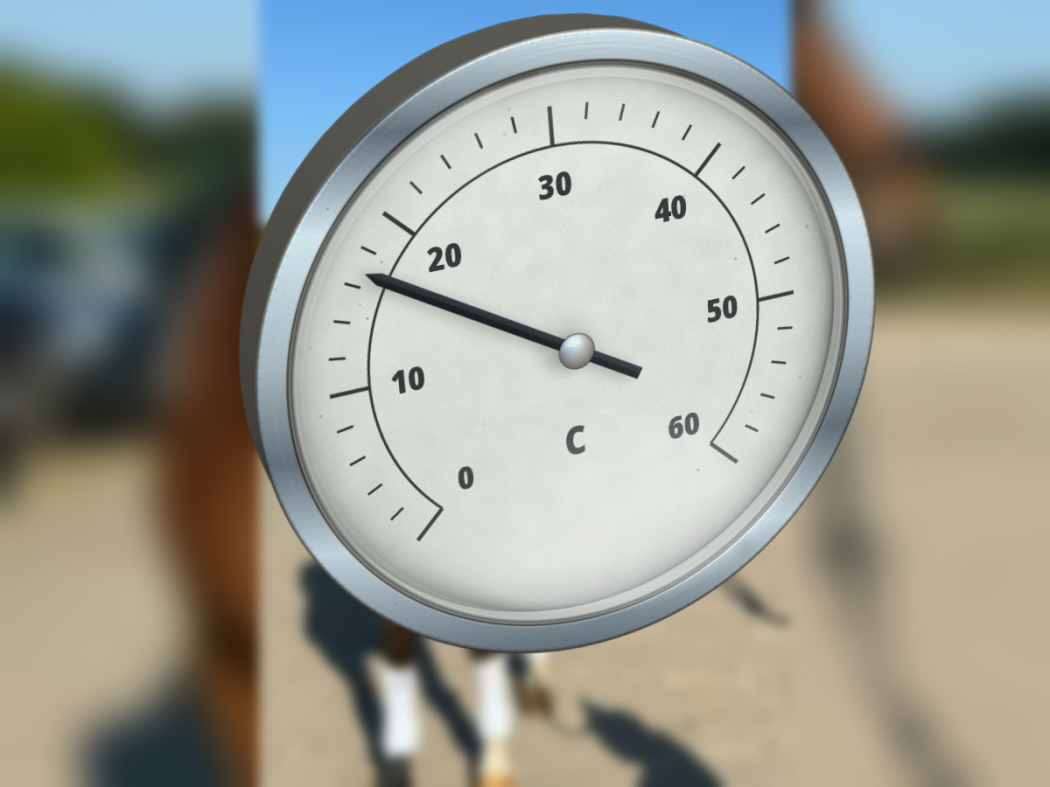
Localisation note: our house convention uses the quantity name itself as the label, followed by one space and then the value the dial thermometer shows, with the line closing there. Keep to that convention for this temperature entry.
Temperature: 17 °C
